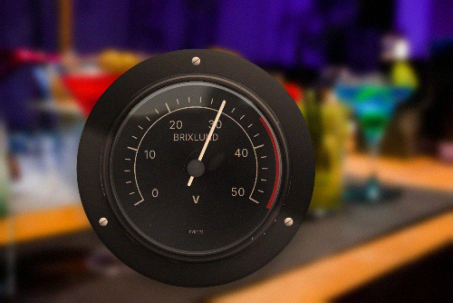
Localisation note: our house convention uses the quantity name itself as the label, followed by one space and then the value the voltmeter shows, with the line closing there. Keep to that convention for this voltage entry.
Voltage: 30 V
